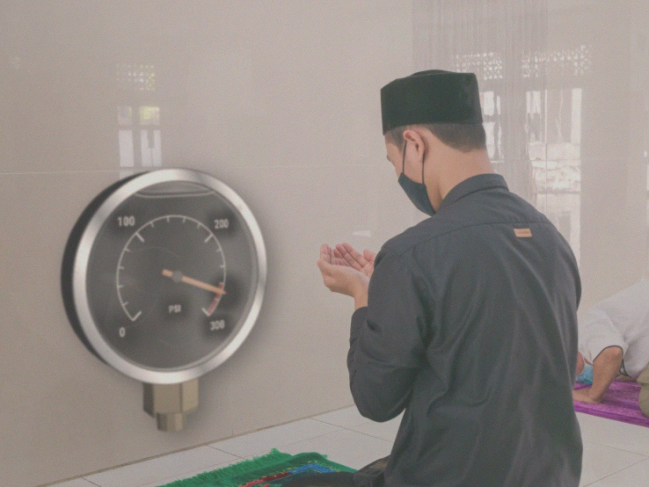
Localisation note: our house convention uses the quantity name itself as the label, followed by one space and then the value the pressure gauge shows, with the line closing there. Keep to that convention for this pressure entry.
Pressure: 270 psi
